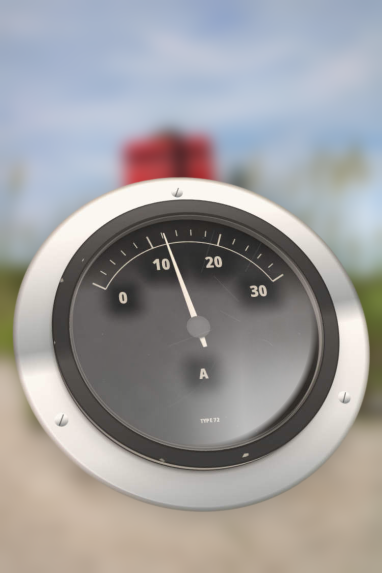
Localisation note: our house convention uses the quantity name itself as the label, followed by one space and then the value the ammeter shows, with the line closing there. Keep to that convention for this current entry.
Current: 12 A
